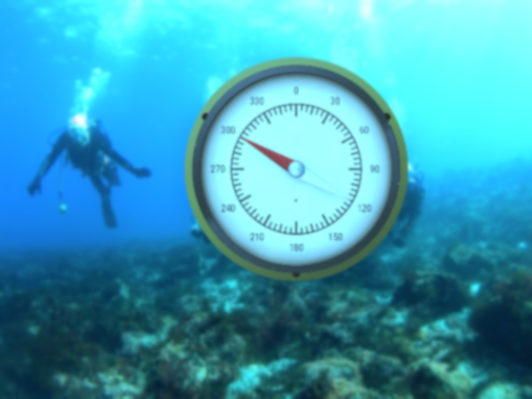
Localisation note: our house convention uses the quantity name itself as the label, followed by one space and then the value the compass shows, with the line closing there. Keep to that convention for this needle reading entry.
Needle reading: 300 °
